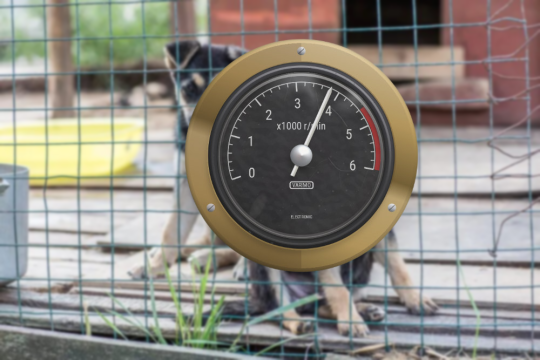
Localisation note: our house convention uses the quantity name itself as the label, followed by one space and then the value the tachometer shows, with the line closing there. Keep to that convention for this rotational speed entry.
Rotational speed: 3800 rpm
